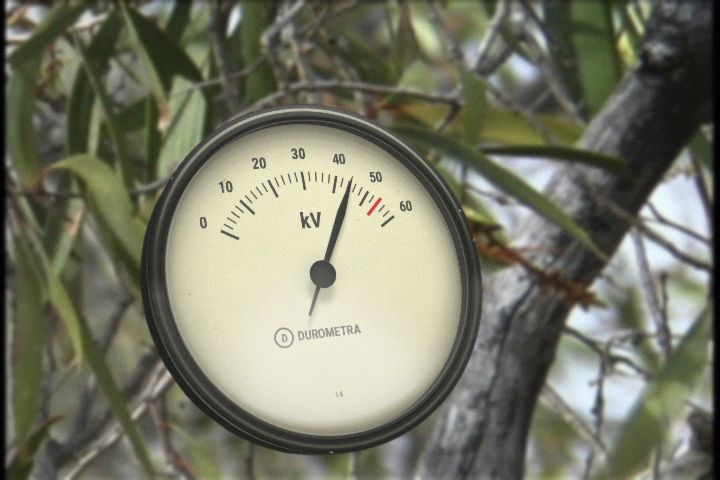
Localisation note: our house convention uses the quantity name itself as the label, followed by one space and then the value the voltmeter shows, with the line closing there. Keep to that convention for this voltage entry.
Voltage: 44 kV
